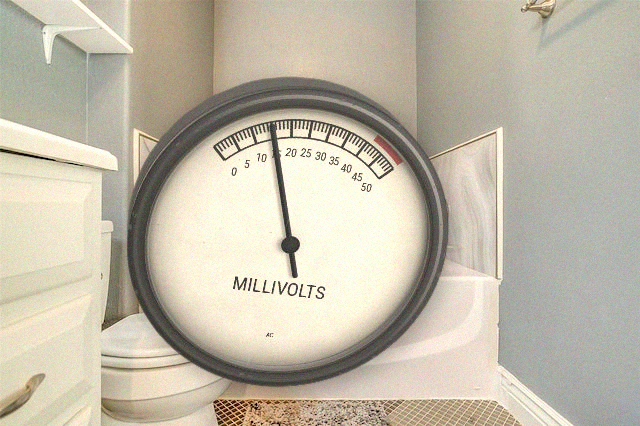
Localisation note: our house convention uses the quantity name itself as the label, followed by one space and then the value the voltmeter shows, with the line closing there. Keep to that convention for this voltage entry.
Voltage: 15 mV
